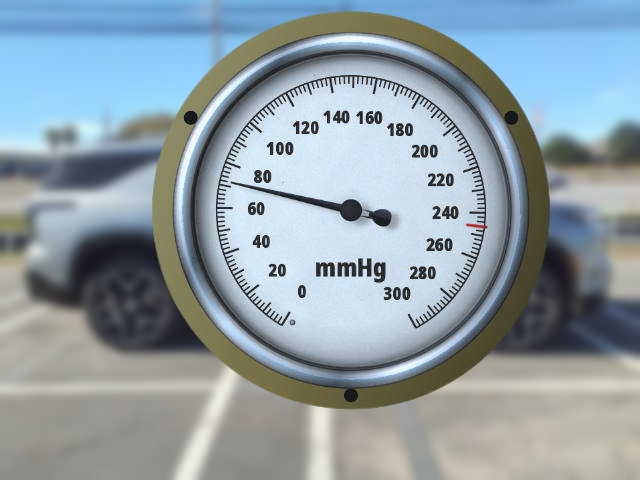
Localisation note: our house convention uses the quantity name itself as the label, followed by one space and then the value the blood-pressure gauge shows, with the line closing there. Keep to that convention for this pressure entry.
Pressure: 72 mmHg
